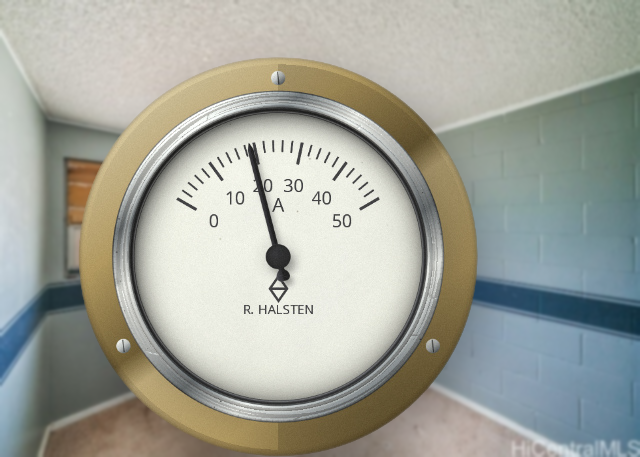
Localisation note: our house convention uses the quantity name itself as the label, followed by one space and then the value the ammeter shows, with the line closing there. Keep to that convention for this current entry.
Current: 19 A
